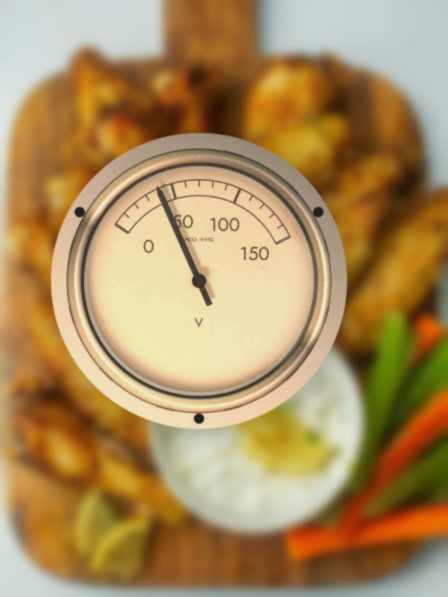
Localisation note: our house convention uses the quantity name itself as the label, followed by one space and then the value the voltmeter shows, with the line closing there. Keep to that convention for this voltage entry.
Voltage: 40 V
